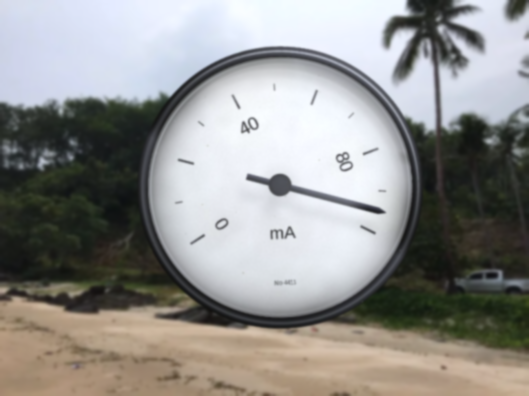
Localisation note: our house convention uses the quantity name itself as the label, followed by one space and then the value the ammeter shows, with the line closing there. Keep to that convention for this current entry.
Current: 95 mA
